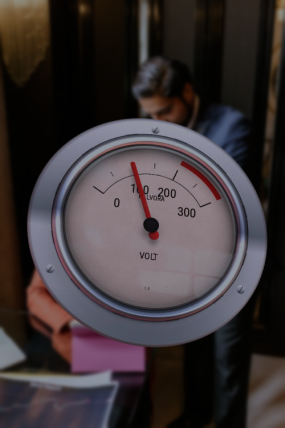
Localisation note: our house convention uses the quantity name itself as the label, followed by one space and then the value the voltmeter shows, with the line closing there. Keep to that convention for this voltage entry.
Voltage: 100 V
